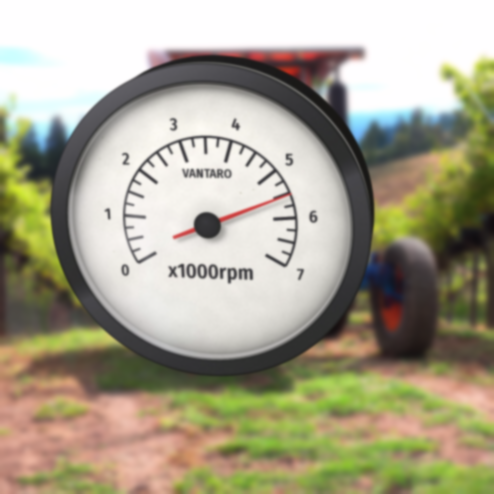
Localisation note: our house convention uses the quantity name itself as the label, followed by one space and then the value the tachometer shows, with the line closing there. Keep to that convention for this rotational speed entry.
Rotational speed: 5500 rpm
